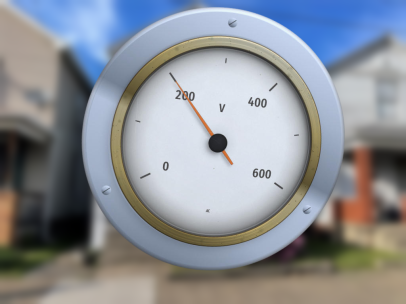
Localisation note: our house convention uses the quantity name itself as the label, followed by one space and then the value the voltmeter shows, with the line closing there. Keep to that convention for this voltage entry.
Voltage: 200 V
